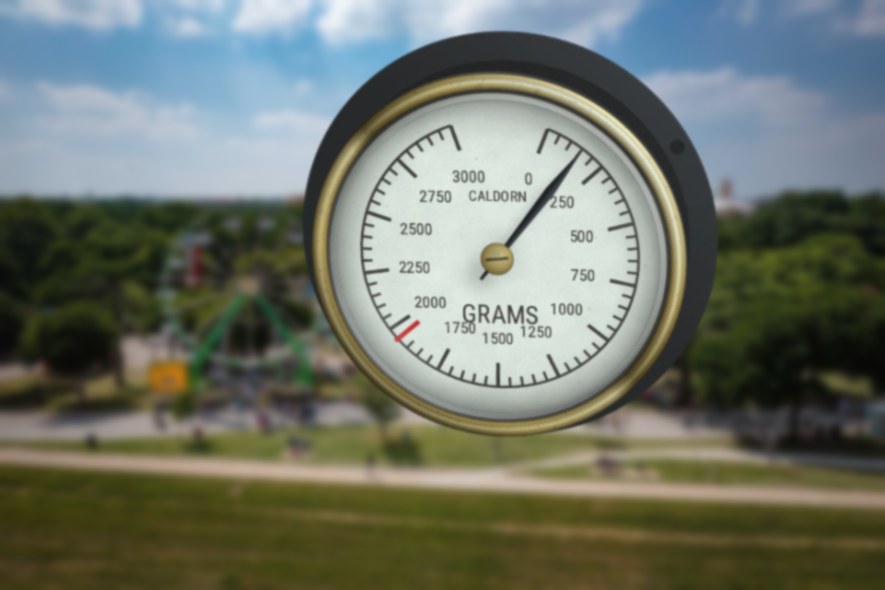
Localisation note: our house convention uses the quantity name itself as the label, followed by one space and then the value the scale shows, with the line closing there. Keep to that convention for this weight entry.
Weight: 150 g
